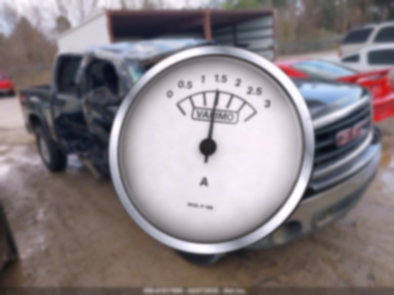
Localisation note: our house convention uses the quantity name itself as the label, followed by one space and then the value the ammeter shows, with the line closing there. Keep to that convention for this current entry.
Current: 1.5 A
